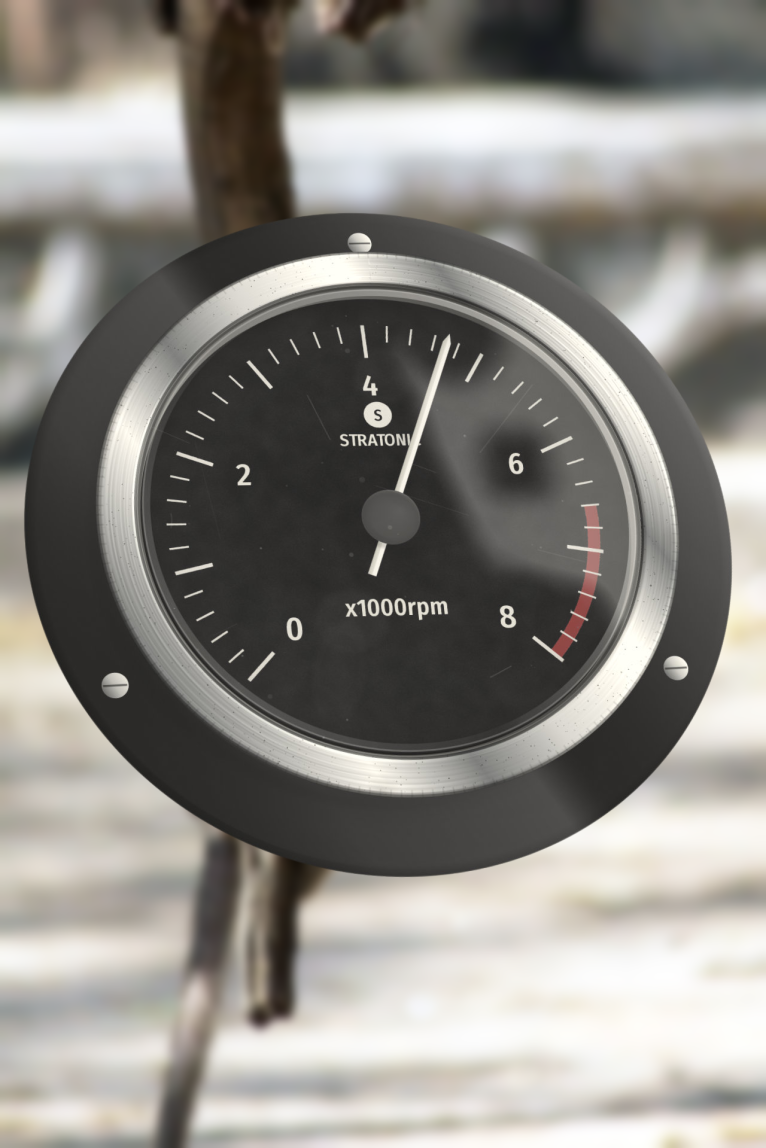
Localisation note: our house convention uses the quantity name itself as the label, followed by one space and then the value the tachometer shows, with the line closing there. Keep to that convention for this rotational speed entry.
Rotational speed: 4700 rpm
